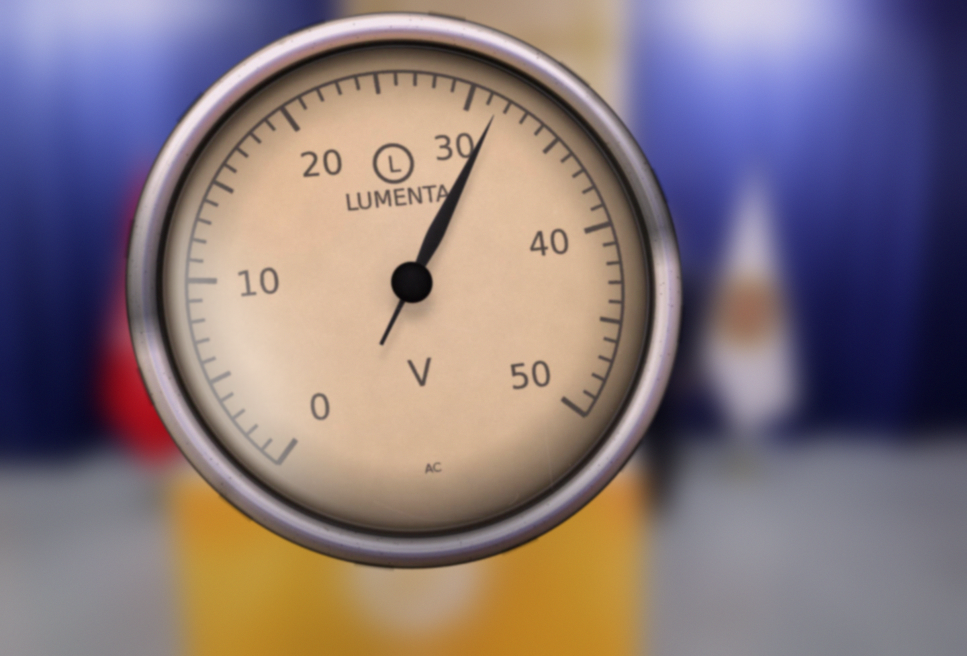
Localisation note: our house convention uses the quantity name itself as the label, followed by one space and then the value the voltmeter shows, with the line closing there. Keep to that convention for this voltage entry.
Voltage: 31.5 V
